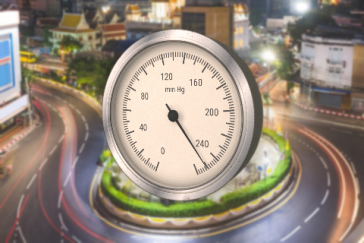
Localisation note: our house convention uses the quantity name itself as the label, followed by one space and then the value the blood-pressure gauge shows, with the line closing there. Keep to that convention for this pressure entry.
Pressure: 250 mmHg
